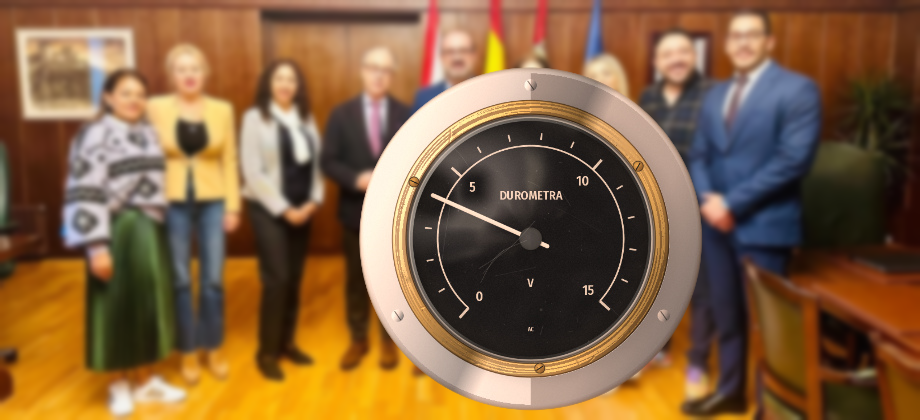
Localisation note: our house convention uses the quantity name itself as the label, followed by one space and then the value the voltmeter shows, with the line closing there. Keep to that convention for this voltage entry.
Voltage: 4 V
